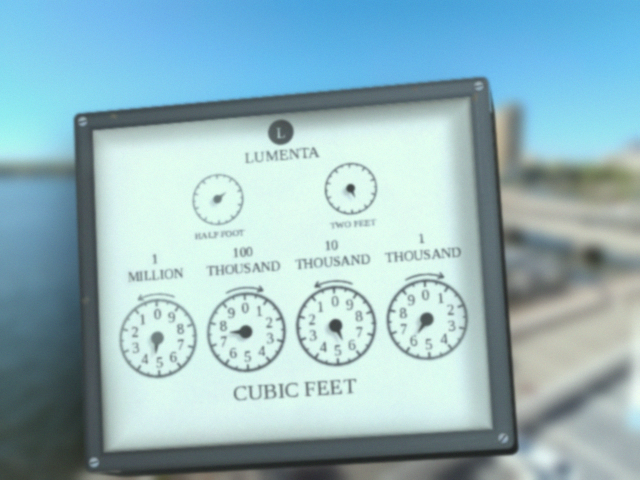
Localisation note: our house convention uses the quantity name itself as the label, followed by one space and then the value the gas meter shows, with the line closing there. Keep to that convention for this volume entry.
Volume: 475600 ft³
